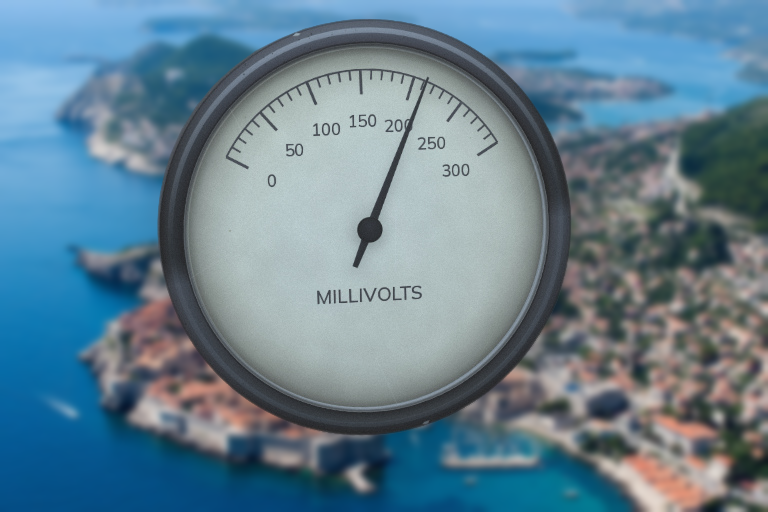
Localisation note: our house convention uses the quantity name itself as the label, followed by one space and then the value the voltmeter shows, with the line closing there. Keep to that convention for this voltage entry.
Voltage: 210 mV
